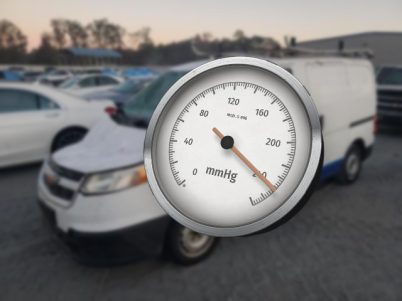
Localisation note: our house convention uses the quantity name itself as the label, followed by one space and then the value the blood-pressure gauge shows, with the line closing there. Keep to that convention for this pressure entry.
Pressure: 240 mmHg
